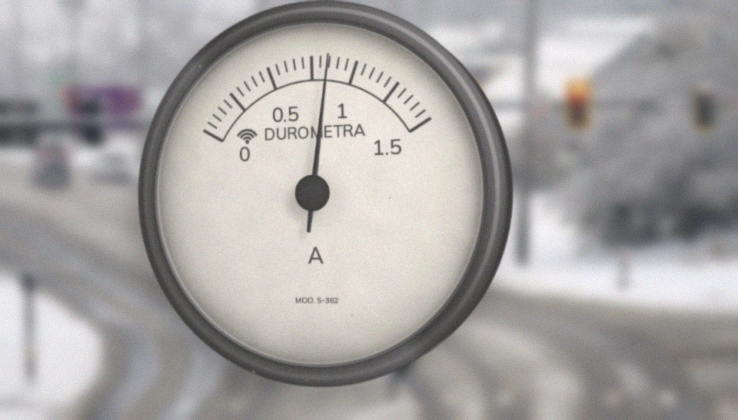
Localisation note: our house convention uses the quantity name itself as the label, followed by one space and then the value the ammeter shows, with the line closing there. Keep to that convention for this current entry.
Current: 0.85 A
